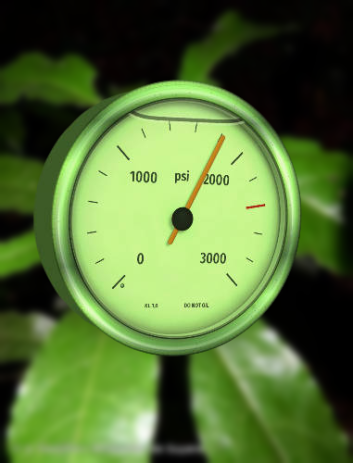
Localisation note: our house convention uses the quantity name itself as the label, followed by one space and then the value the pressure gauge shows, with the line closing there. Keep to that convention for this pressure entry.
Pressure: 1800 psi
